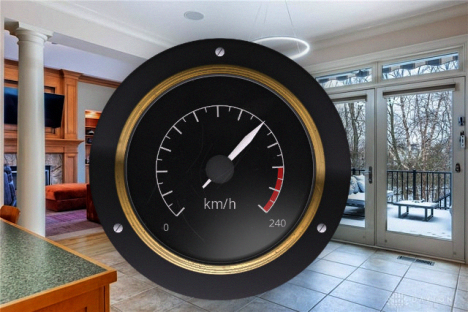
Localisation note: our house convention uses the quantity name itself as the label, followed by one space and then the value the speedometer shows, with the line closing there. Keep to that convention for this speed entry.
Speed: 160 km/h
